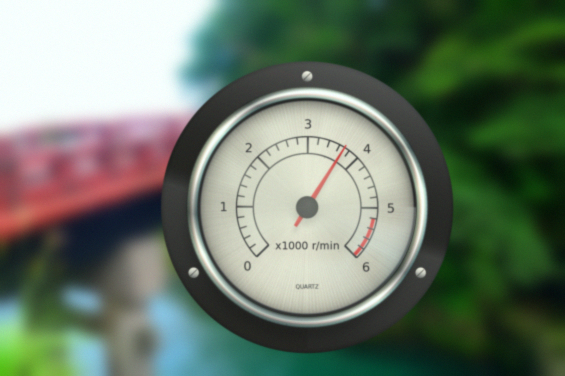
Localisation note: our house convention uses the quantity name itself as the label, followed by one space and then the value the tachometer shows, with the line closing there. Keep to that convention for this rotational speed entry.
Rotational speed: 3700 rpm
